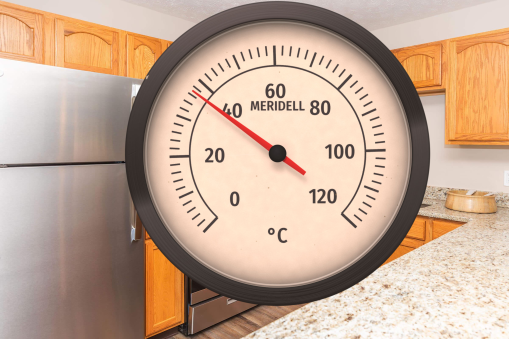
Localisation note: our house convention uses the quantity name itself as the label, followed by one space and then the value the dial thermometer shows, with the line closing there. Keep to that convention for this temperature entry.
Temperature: 37 °C
